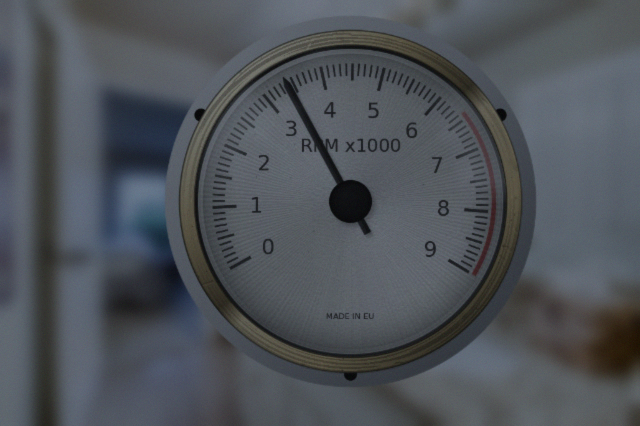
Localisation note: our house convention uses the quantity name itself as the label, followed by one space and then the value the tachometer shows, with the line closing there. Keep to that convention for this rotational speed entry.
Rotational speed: 3400 rpm
